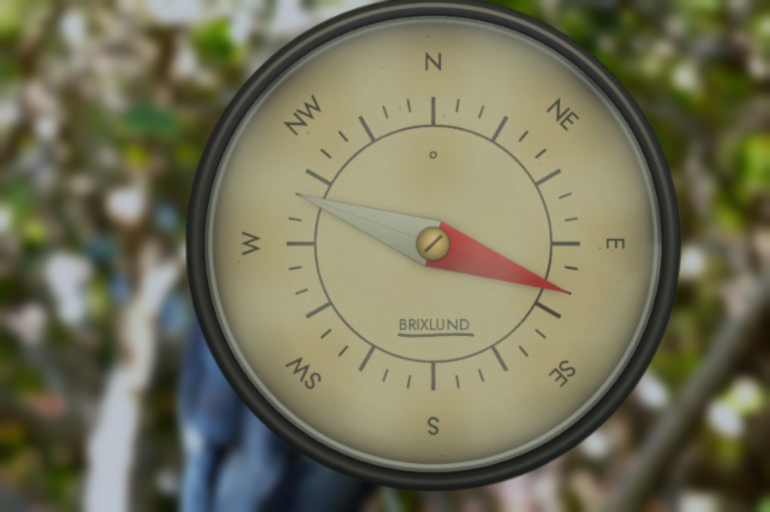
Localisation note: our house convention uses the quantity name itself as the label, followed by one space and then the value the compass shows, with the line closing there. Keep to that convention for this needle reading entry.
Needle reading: 110 °
